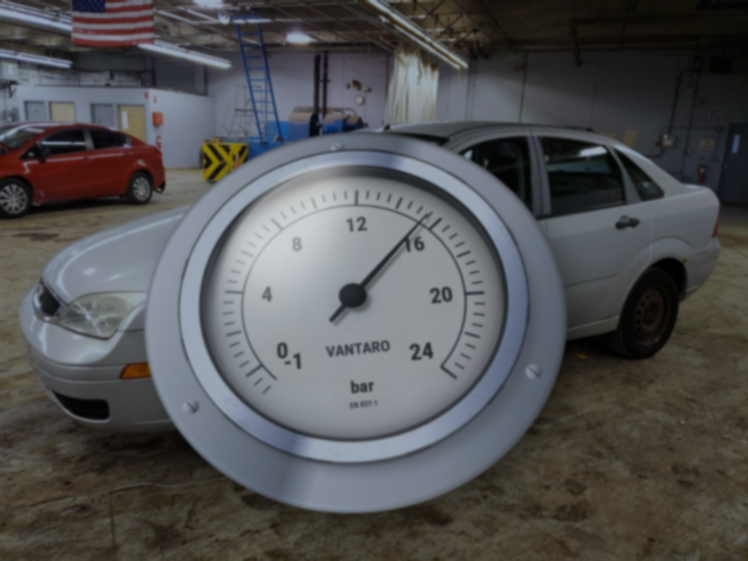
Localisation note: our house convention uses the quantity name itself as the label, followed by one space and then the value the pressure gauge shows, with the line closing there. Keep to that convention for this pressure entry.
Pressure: 15.5 bar
